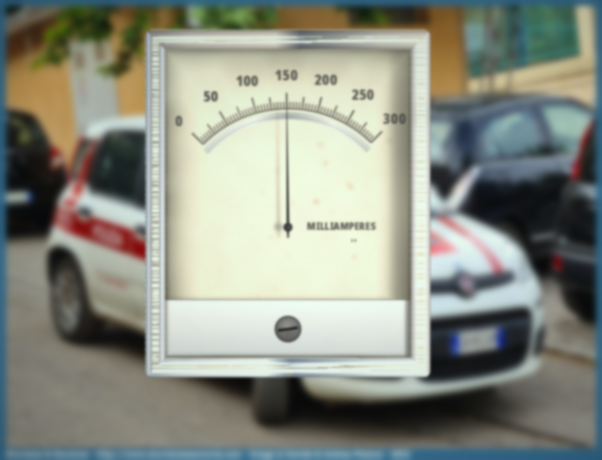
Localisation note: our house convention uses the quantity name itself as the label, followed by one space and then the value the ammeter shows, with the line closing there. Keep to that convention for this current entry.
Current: 150 mA
